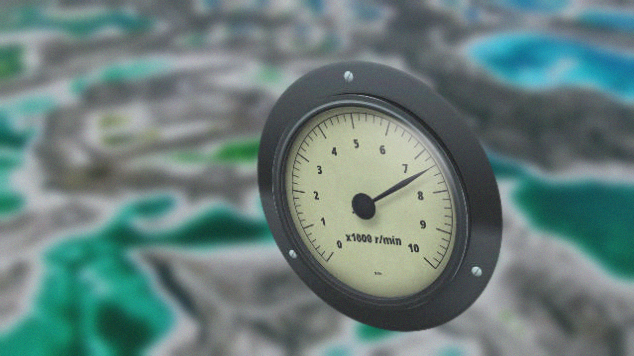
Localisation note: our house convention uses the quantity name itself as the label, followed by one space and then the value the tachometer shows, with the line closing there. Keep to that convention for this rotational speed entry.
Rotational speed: 7400 rpm
